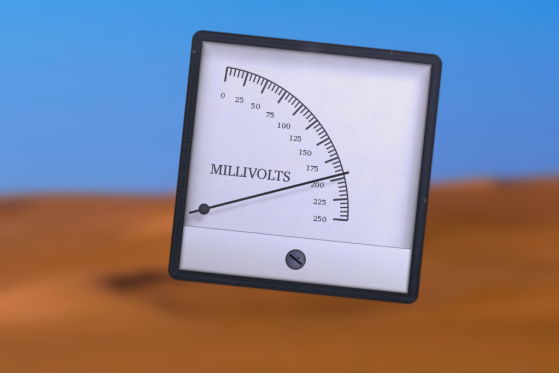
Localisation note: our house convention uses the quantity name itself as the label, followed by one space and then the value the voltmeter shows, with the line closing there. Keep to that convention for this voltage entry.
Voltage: 195 mV
